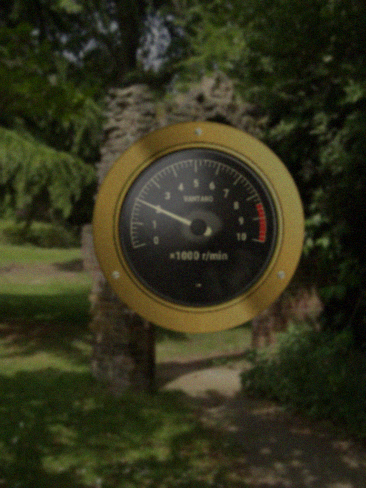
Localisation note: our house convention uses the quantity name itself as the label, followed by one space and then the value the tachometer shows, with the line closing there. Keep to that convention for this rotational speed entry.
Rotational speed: 2000 rpm
